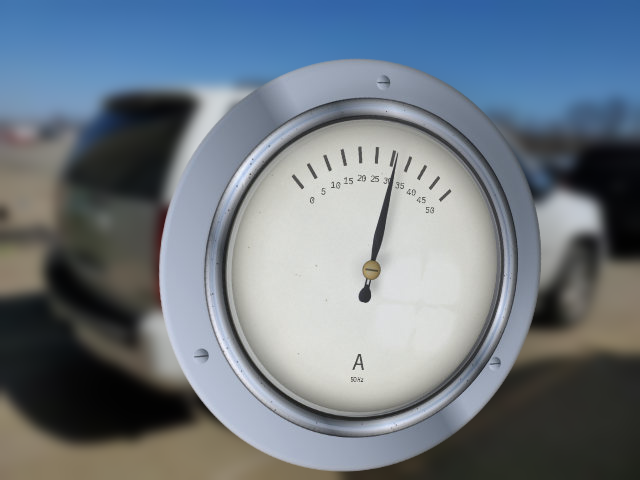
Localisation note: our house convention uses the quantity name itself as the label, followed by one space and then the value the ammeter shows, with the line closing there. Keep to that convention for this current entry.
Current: 30 A
